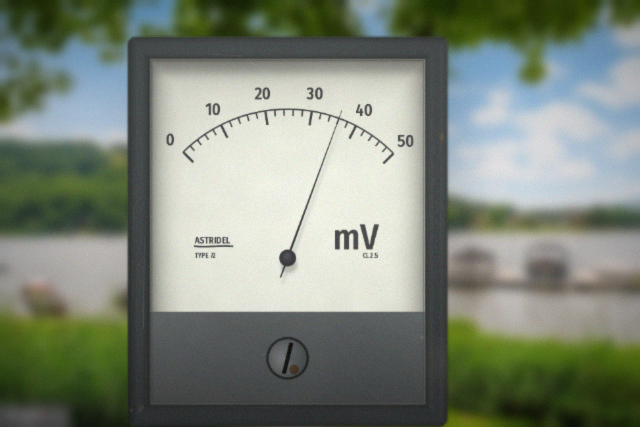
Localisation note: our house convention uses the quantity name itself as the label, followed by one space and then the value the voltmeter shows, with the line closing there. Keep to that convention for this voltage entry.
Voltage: 36 mV
